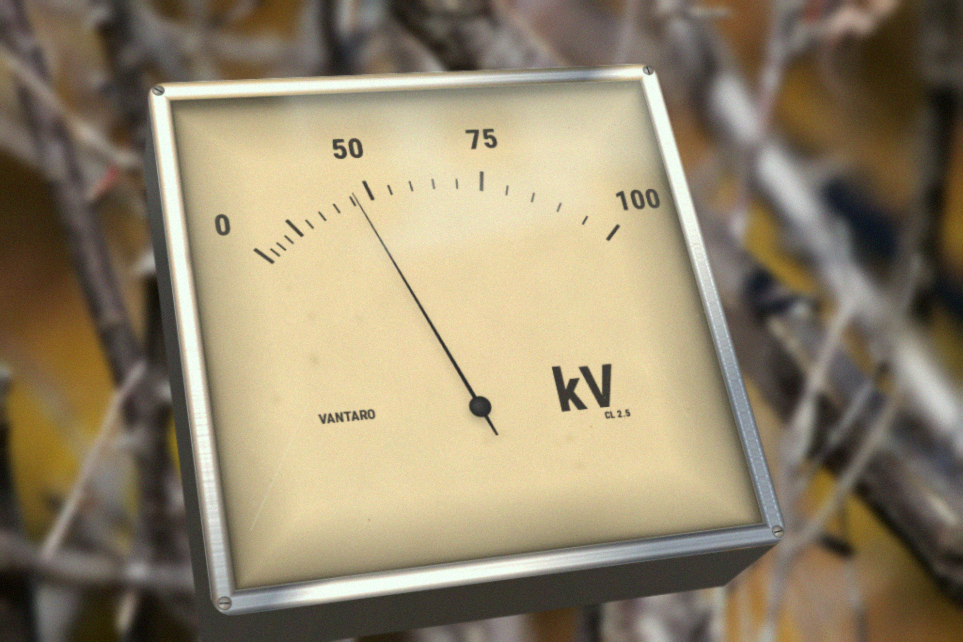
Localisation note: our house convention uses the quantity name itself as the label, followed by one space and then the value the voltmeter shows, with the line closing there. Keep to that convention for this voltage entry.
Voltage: 45 kV
